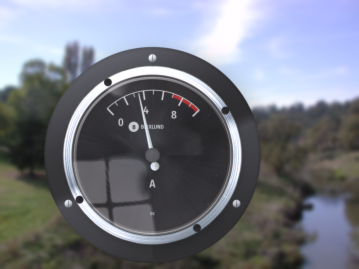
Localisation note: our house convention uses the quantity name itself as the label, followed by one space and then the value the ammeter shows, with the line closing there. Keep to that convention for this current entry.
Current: 3.5 A
